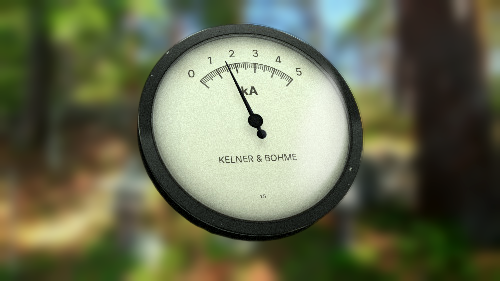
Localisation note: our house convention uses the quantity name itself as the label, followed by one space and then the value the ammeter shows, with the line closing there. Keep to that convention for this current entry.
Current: 1.5 kA
